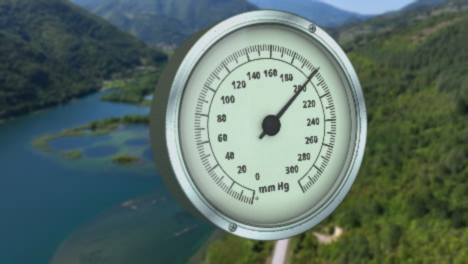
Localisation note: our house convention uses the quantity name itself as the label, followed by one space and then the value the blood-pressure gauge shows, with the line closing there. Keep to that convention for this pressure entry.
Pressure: 200 mmHg
